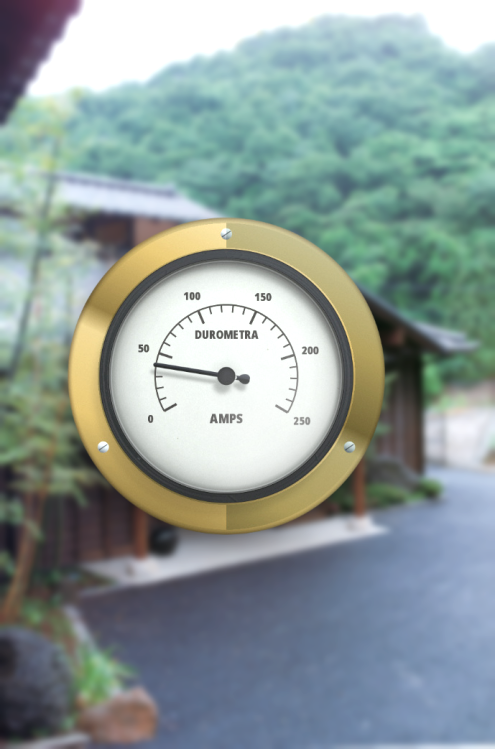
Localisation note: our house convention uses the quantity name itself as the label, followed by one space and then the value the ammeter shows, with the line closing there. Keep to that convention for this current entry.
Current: 40 A
